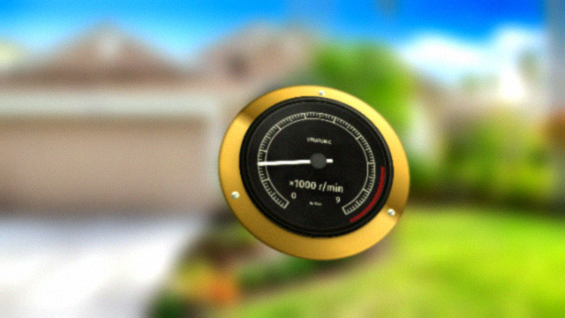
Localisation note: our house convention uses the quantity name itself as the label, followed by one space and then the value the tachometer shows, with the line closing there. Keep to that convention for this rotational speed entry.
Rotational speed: 1500 rpm
